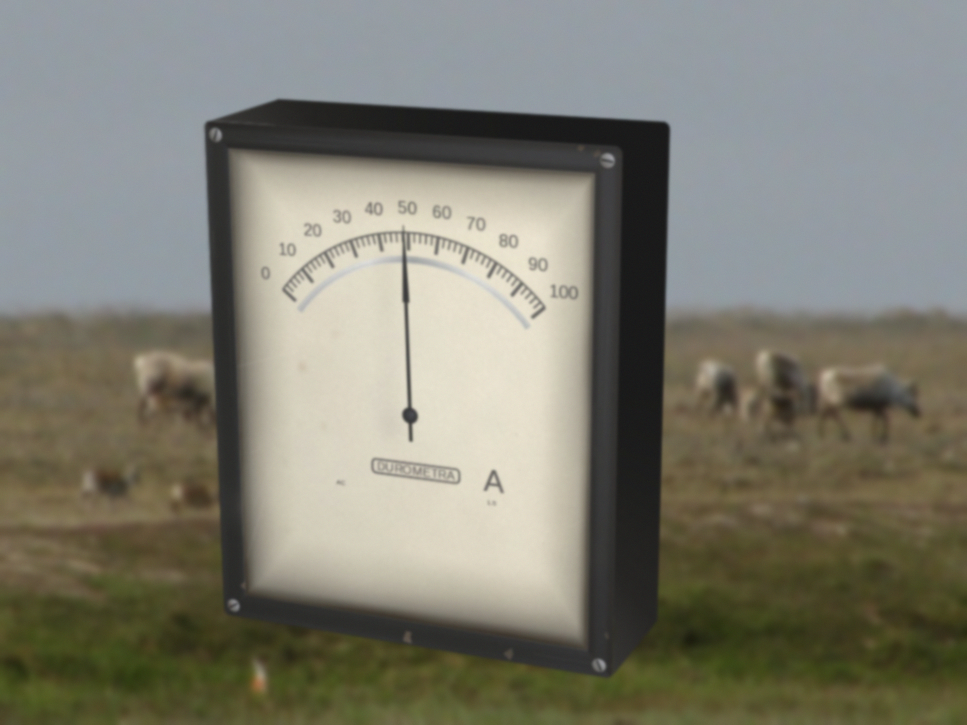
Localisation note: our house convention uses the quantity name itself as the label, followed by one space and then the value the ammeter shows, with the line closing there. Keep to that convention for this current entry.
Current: 50 A
